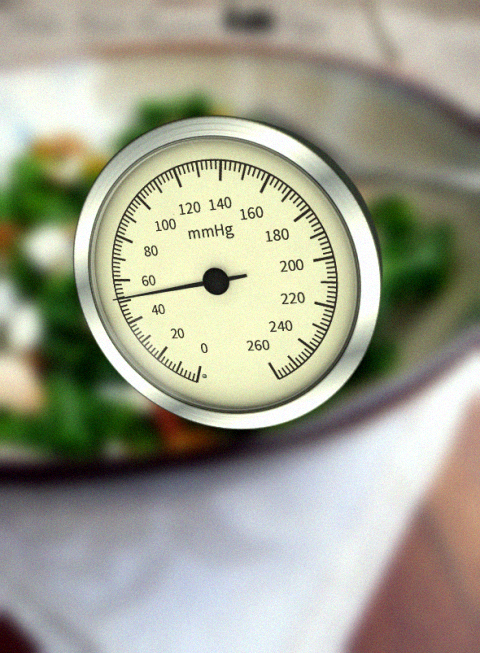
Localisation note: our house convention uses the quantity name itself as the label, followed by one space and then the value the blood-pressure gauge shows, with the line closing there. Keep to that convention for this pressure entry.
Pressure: 52 mmHg
